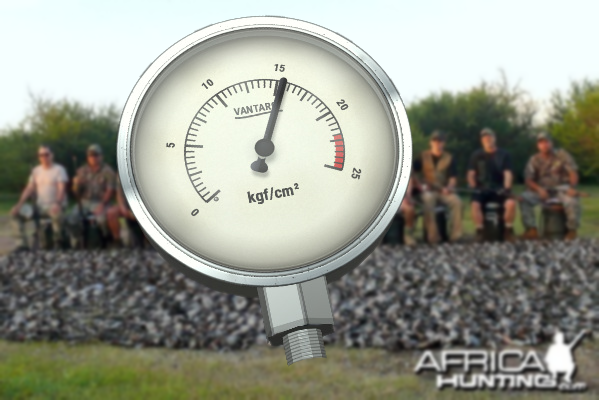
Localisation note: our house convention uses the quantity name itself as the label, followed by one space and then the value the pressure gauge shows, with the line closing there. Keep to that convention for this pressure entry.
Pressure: 15.5 kg/cm²
